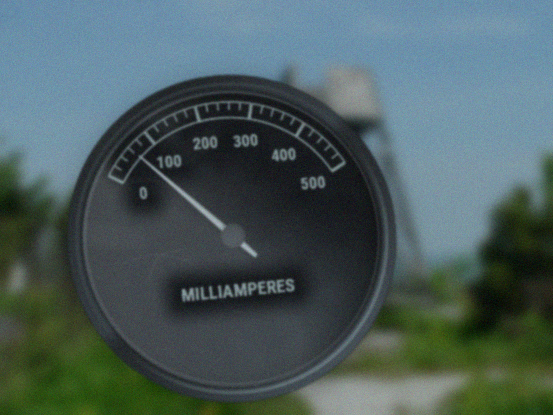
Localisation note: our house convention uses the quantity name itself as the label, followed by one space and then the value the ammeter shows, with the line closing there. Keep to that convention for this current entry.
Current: 60 mA
